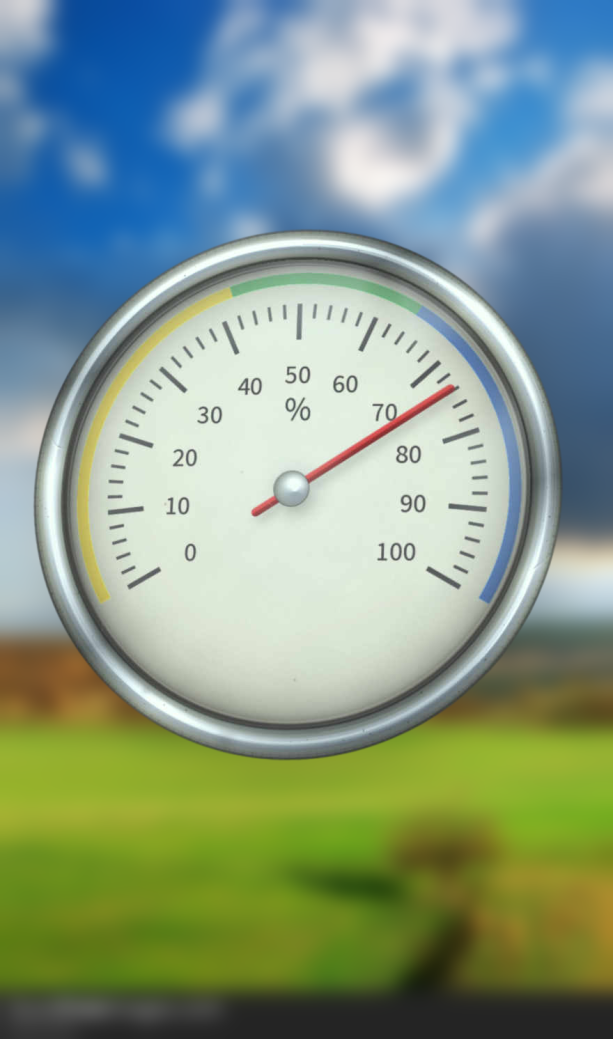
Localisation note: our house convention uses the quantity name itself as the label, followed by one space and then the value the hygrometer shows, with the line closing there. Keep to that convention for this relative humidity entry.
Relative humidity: 74 %
